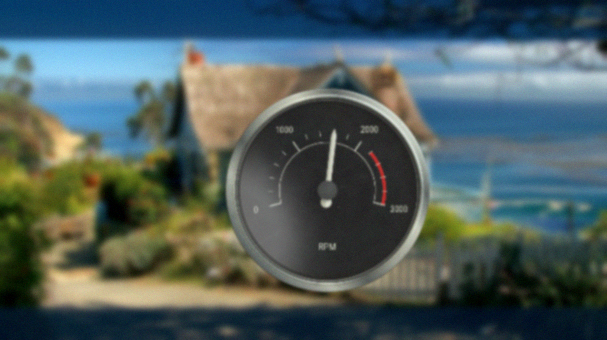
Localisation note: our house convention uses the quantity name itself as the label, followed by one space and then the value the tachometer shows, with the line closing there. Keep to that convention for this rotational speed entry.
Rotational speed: 1600 rpm
